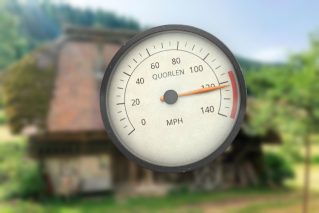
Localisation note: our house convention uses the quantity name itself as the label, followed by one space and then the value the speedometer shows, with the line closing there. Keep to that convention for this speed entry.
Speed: 122.5 mph
